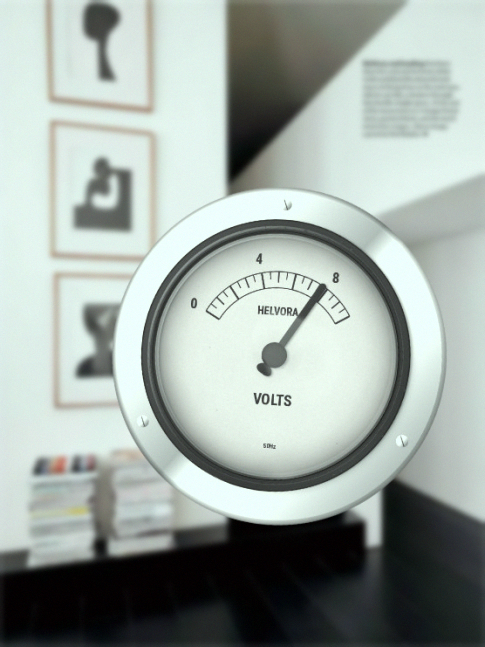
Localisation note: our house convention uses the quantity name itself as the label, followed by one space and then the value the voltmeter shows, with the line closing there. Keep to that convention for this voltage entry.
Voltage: 7.75 V
